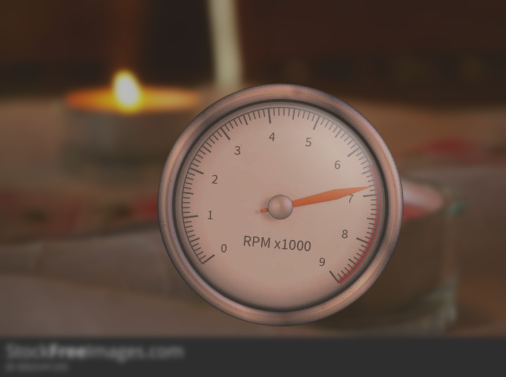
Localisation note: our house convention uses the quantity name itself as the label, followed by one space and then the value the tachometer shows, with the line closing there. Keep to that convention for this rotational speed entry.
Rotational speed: 6800 rpm
